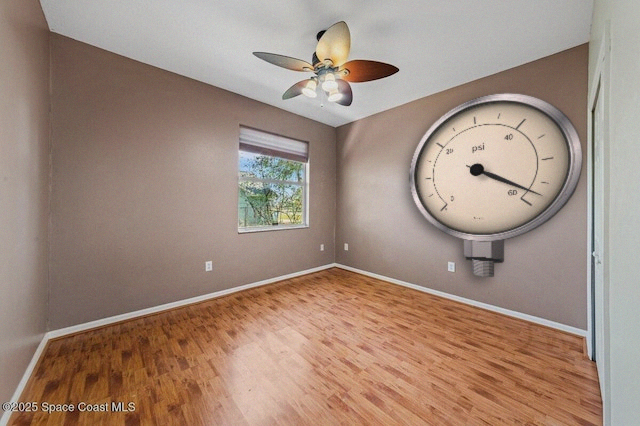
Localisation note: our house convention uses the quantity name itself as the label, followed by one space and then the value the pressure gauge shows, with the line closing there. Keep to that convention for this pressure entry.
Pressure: 57.5 psi
